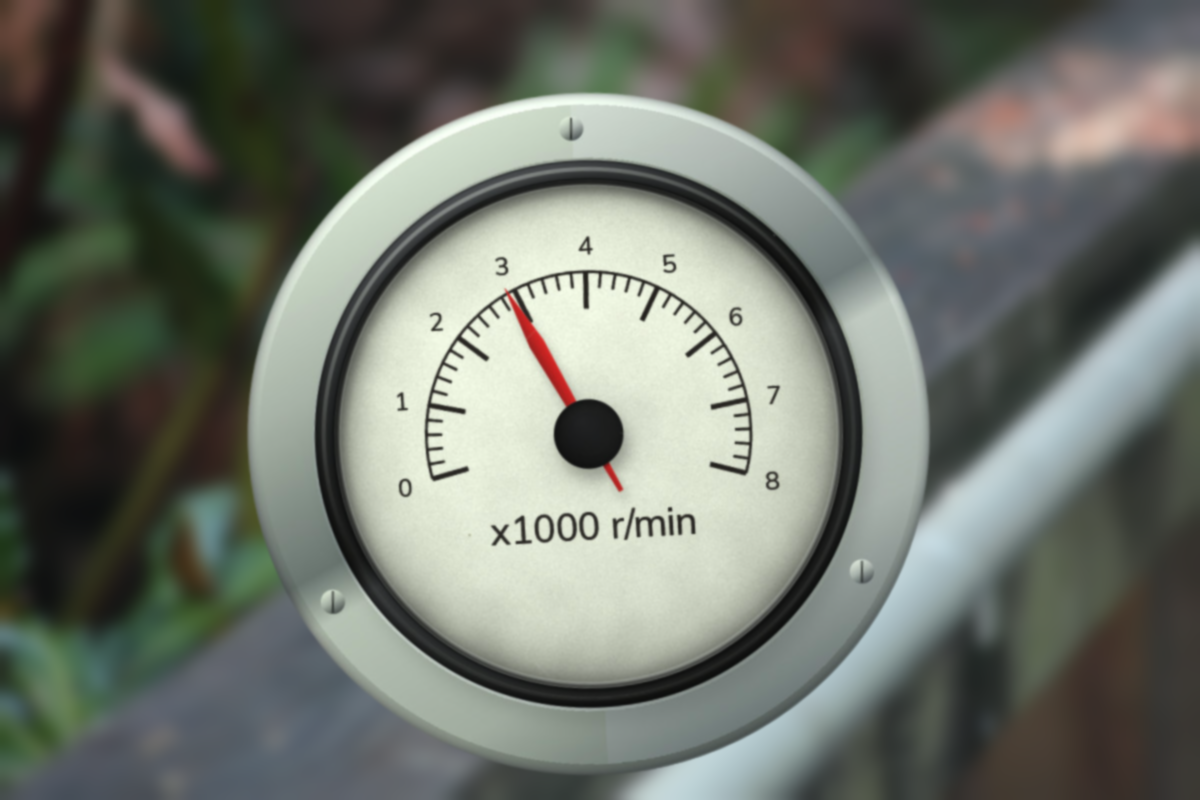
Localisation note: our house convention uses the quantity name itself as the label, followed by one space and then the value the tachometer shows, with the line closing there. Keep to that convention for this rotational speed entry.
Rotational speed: 2900 rpm
